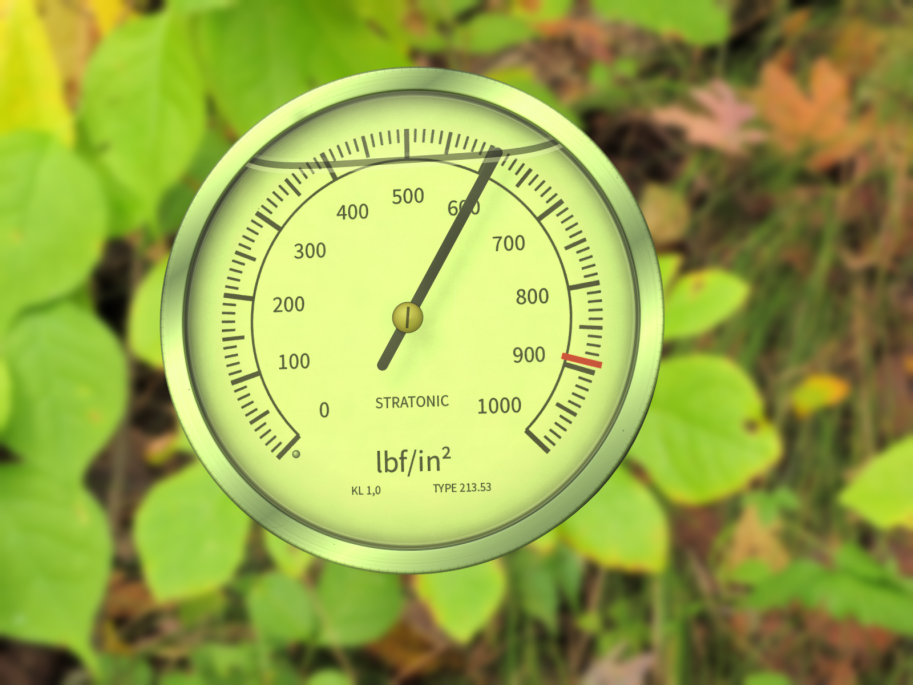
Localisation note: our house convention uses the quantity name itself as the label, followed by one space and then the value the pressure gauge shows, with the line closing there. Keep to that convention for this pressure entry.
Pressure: 610 psi
